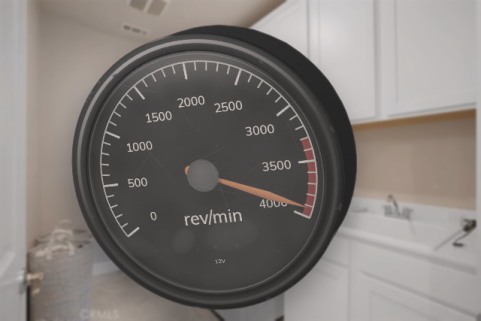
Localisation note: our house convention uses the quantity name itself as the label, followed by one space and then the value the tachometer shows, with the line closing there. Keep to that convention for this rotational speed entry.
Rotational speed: 3900 rpm
